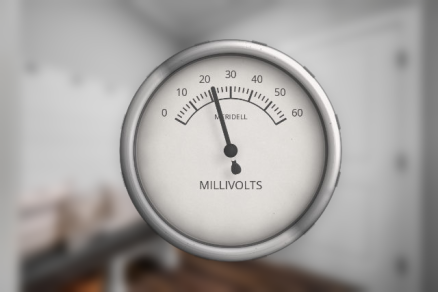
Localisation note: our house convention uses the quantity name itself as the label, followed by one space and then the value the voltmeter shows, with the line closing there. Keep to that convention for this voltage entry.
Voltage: 22 mV
